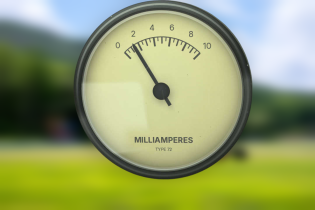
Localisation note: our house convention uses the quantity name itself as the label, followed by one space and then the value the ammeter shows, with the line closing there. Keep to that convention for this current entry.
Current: 1.5 mA
